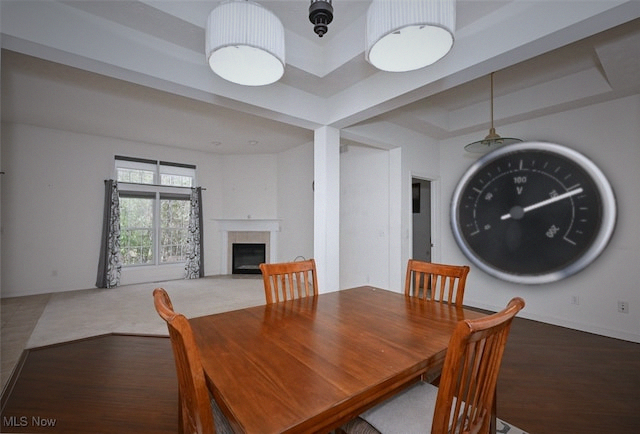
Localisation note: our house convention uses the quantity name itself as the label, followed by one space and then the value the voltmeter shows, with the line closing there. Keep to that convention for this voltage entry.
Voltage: 155 V
